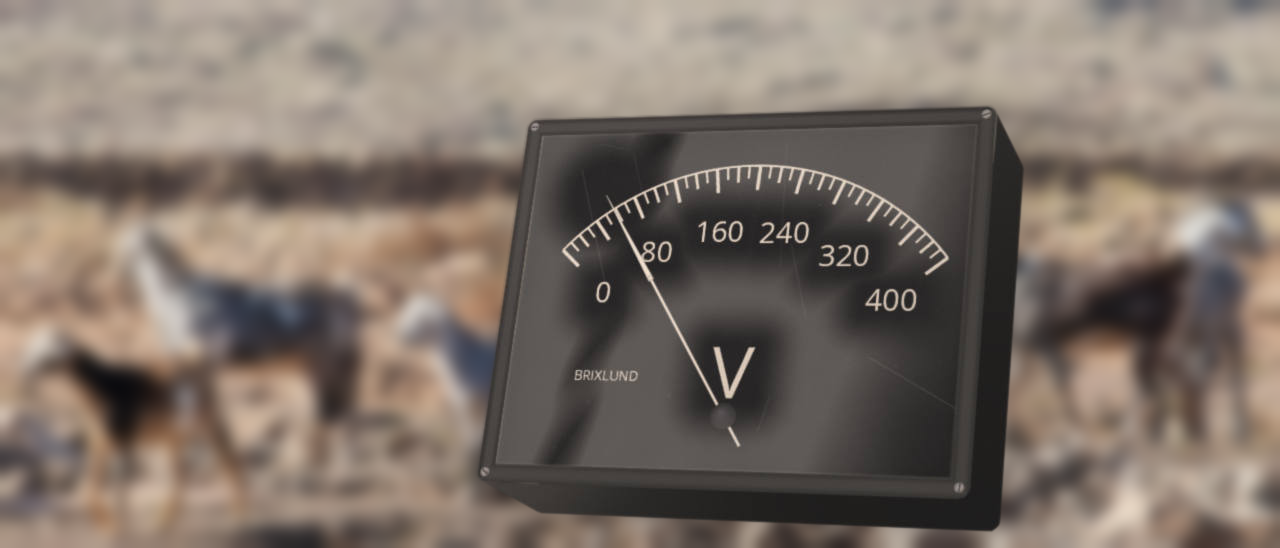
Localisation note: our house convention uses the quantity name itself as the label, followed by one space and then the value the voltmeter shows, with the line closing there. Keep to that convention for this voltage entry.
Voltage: 60 V
